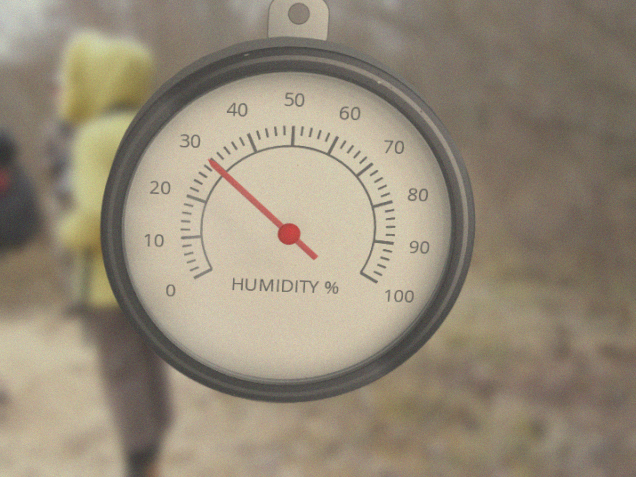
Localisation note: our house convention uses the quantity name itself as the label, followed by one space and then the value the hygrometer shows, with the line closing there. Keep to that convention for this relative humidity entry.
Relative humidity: 30 %
